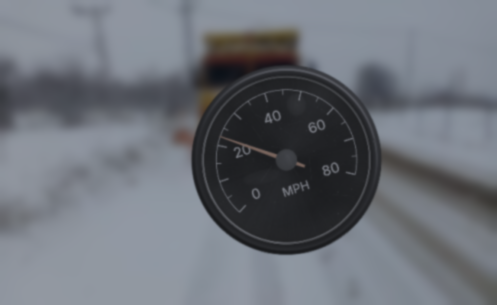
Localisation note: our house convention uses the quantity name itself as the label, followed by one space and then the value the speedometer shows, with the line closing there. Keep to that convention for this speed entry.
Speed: 22.5 mph
